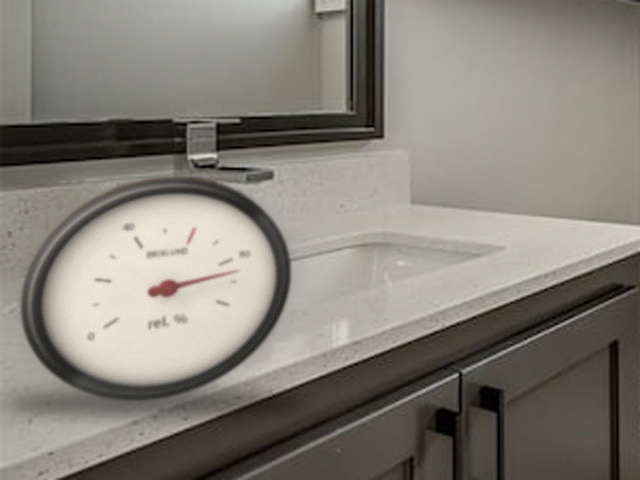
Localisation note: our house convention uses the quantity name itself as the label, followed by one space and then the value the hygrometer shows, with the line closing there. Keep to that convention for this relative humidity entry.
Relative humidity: 85 %
